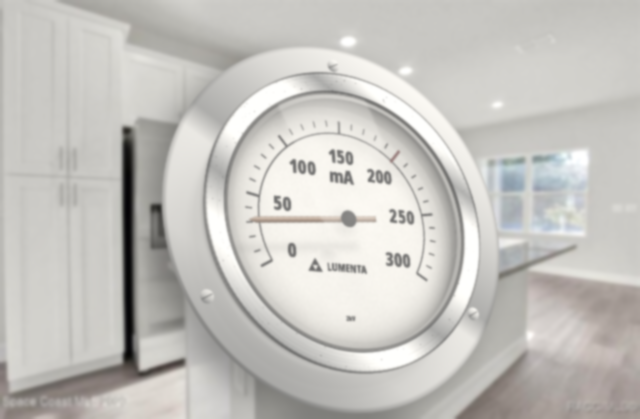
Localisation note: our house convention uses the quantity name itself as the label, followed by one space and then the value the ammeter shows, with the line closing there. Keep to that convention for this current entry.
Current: 30 mA
